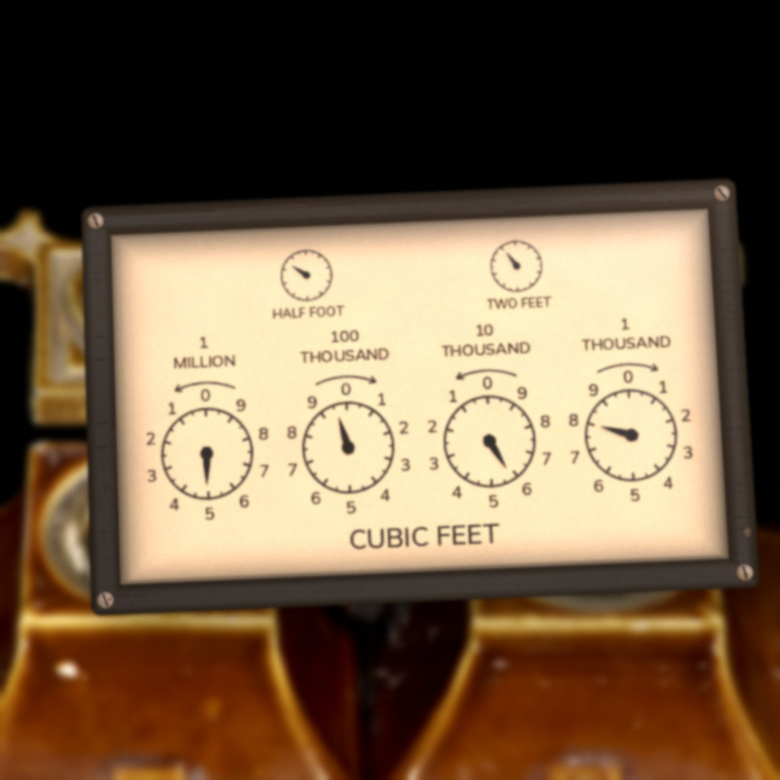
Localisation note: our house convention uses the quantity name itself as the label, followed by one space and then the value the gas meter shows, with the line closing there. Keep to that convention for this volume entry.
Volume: 495800 ft³
